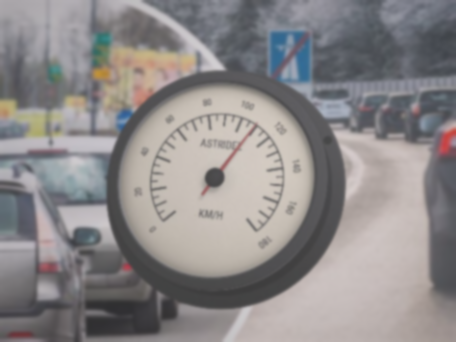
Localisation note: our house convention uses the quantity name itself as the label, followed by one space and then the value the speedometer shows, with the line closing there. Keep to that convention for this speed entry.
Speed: 110 km/h
